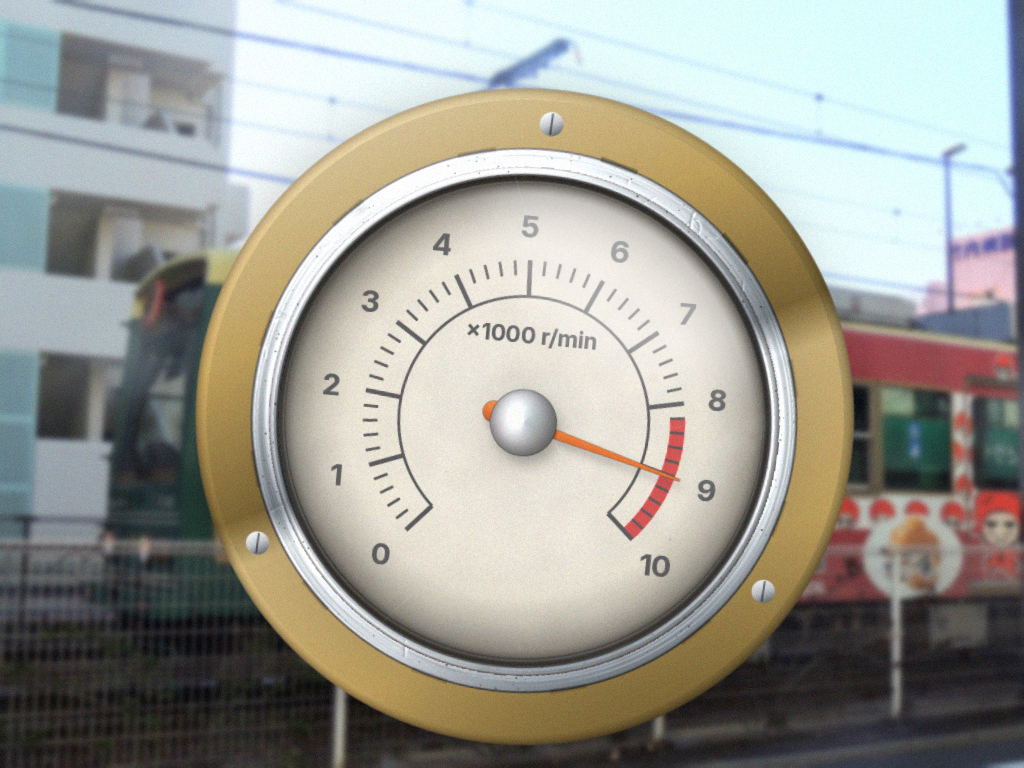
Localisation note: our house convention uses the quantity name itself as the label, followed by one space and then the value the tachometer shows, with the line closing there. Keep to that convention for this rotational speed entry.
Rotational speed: 9000 rpm
